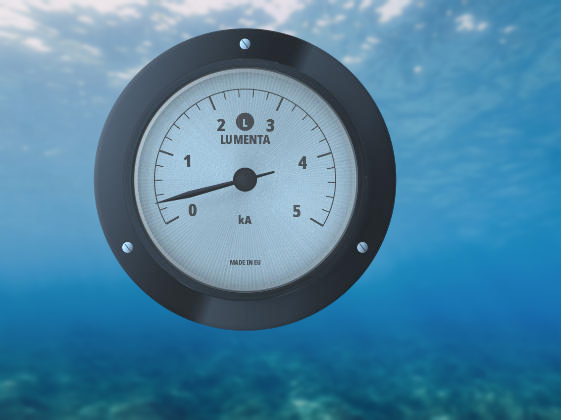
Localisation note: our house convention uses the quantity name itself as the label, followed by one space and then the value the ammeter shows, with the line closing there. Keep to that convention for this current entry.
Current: 0.3 kA
